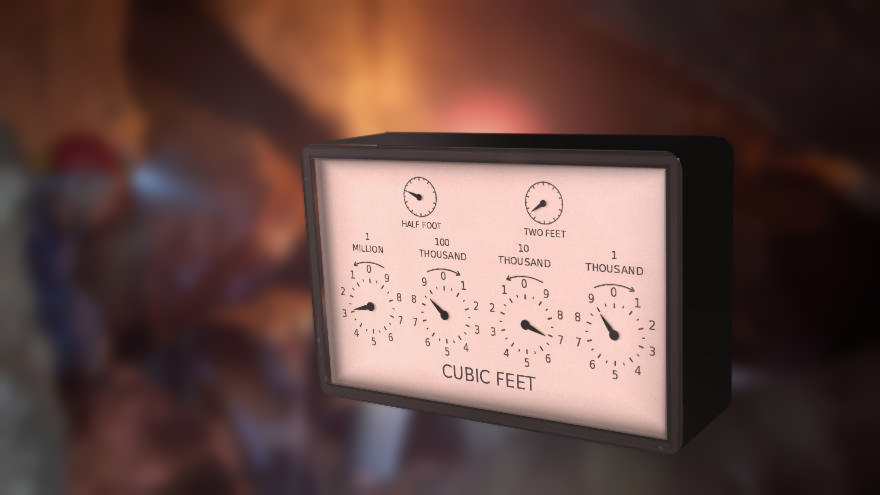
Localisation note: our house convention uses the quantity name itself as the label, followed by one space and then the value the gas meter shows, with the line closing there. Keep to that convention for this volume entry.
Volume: 286900 ft³
